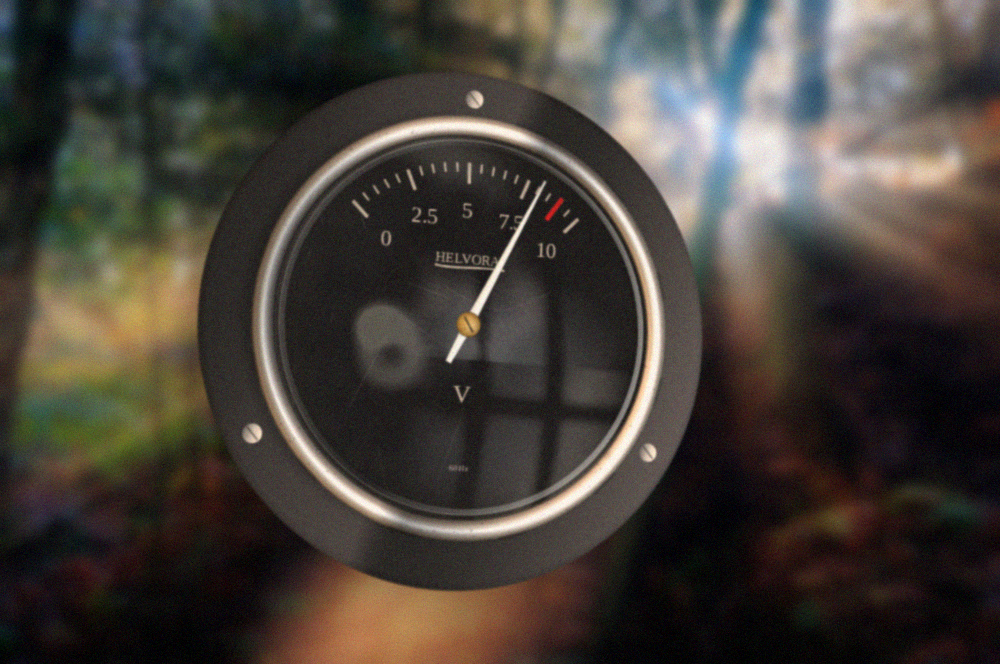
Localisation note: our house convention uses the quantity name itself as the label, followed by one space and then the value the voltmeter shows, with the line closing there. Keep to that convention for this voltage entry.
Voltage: 8 V
